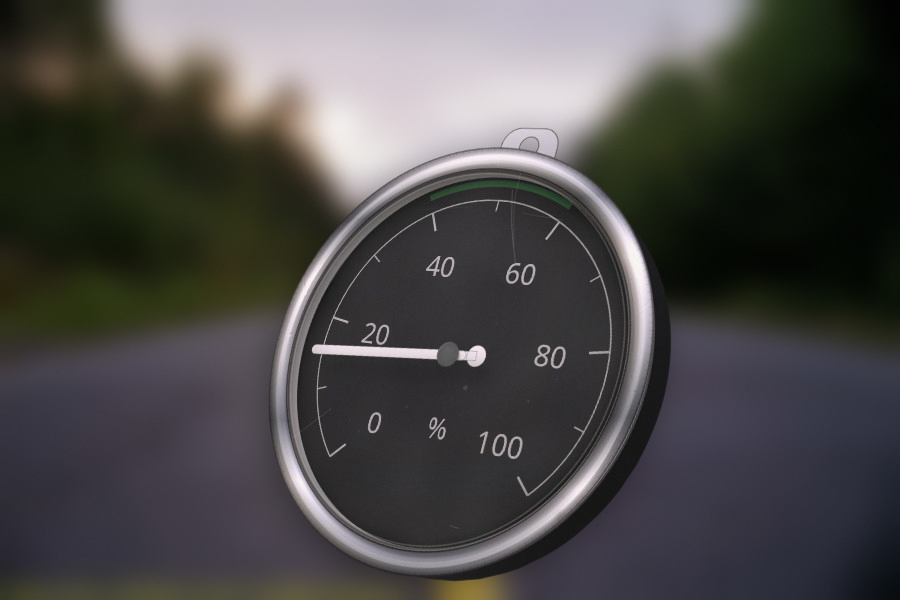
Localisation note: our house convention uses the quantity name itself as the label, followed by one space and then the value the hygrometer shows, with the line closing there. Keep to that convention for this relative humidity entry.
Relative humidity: 15 %
